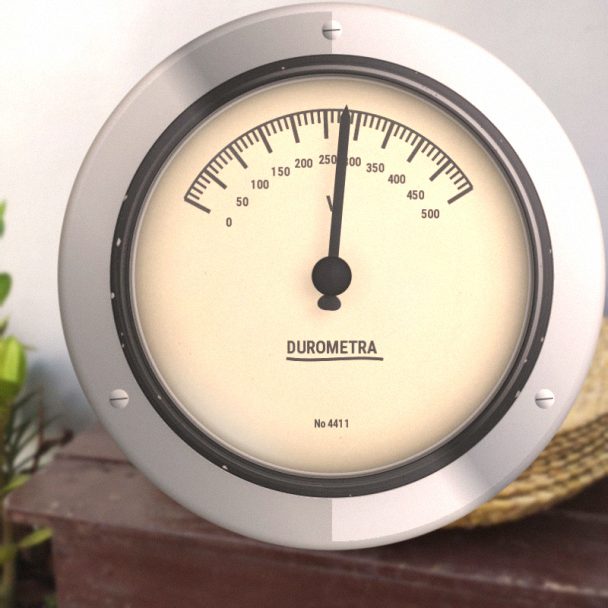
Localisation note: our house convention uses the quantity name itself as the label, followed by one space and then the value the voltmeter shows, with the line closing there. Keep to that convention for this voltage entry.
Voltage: 280 V
